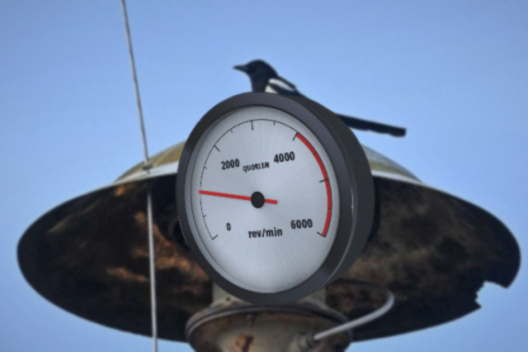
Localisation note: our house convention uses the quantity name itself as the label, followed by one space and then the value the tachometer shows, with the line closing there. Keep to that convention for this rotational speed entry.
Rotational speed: 1000 rpm
